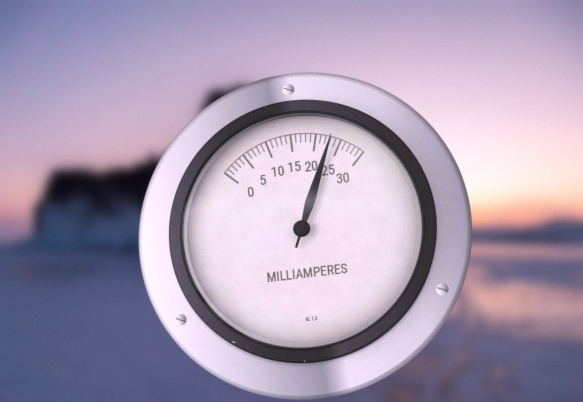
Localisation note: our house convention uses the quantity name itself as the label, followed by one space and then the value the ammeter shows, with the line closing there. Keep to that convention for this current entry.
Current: 23 mA
